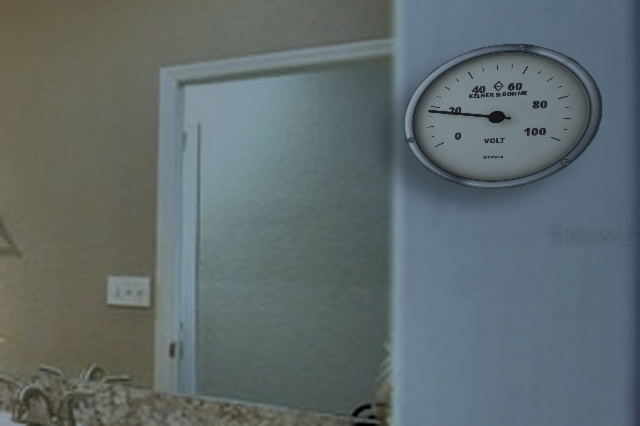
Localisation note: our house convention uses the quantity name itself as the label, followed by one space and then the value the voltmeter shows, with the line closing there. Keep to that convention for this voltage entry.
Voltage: 17.5 V
